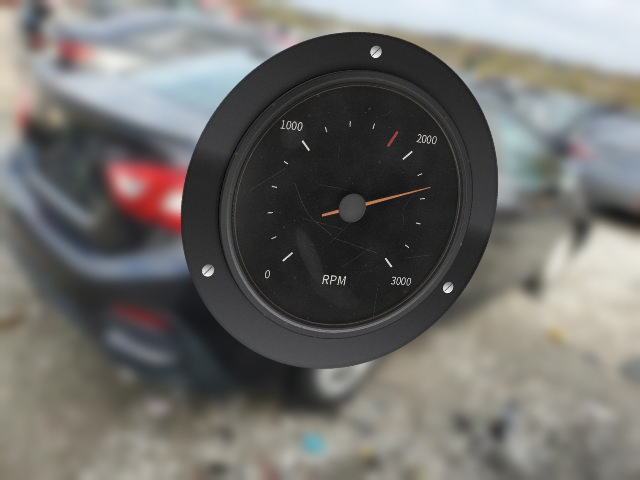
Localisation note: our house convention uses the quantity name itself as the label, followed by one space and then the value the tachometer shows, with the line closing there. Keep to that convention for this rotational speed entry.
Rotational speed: 2300 rpm
